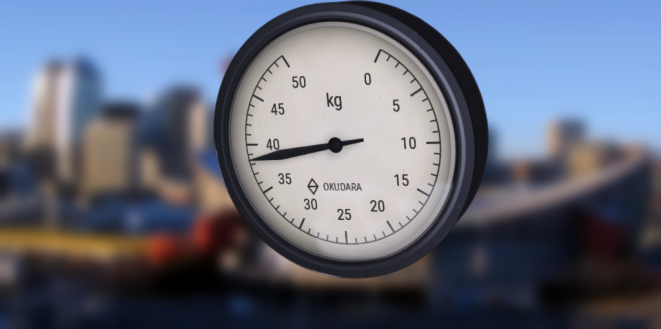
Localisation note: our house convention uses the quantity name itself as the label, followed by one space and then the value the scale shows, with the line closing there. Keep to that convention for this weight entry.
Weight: 38.5 kg
